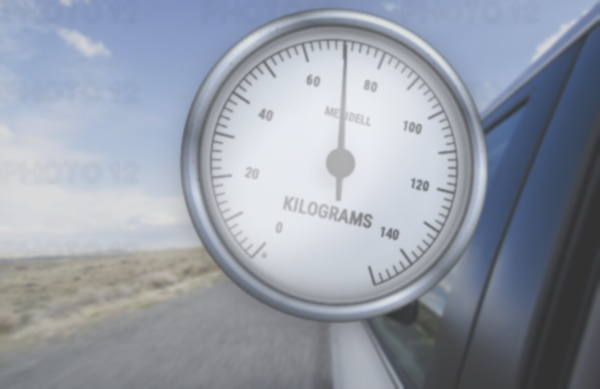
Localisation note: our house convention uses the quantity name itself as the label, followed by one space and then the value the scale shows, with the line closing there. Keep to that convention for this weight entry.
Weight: 70 kg
